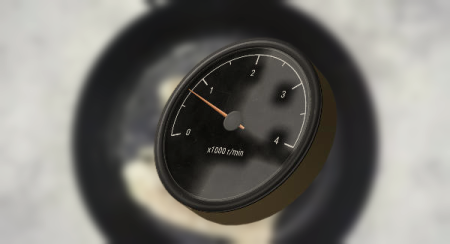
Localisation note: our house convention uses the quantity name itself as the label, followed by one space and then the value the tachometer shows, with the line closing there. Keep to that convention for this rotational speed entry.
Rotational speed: 750 rpm
